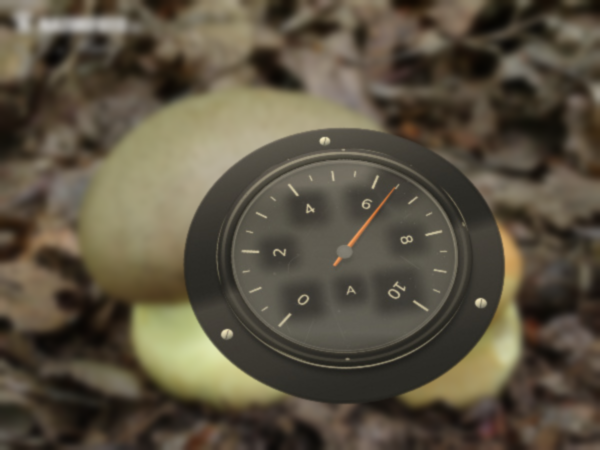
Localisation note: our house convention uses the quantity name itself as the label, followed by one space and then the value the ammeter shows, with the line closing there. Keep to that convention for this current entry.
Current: 6.5 A
